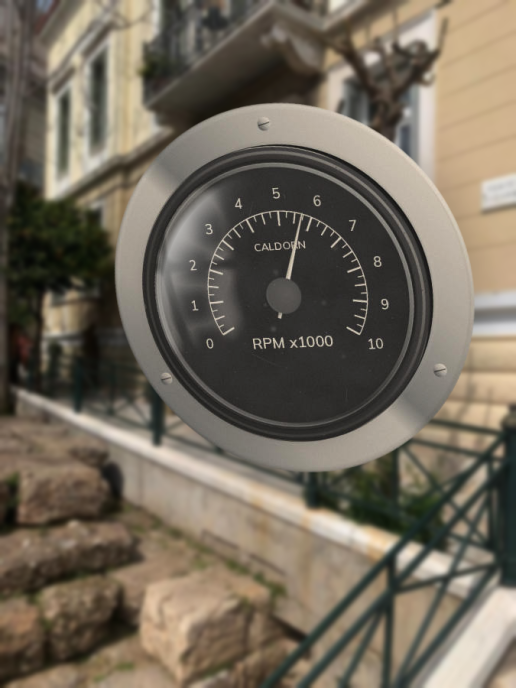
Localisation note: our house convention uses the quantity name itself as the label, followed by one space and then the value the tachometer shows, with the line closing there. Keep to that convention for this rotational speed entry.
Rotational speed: 5750 rpm
